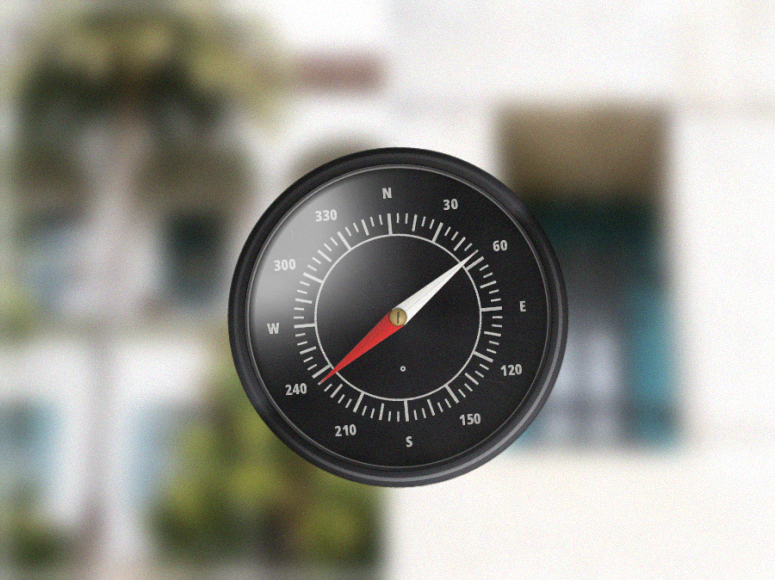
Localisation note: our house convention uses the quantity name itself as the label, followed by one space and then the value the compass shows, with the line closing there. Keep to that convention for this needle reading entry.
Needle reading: 235 °
